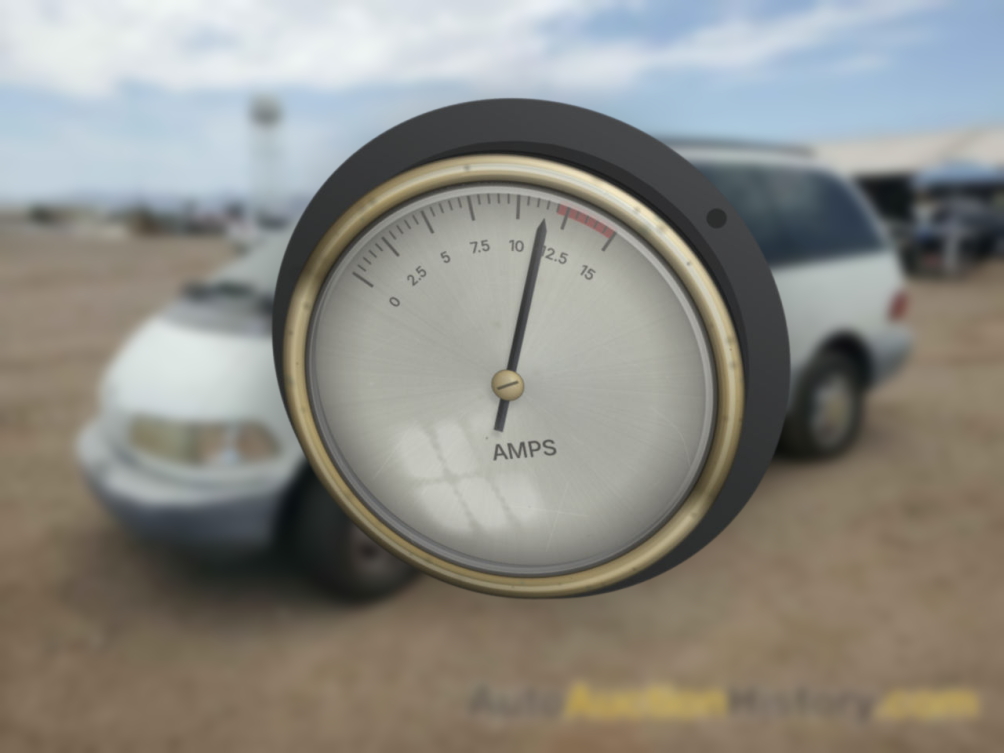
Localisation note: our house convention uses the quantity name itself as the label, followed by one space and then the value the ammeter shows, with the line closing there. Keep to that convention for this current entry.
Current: 11.5 A
